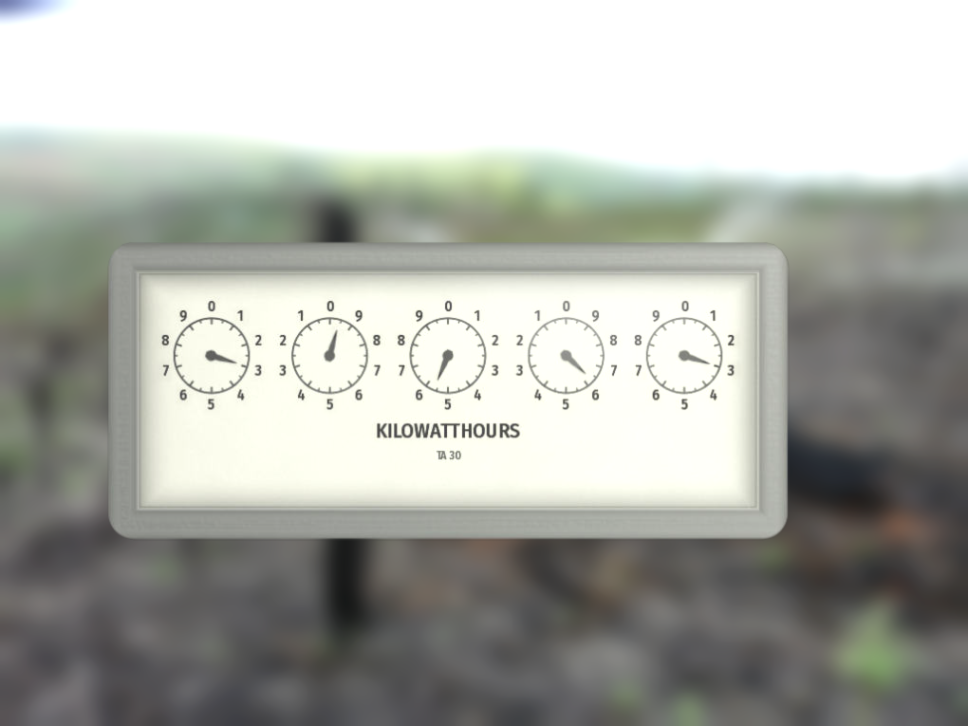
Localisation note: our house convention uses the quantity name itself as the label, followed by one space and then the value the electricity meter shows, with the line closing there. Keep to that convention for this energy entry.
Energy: 29563 kWh
